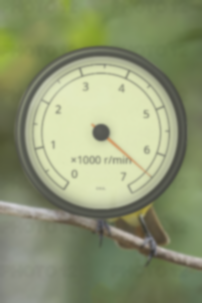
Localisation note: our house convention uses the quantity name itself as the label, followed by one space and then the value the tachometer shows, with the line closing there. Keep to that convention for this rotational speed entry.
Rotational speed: 6500 rpm
